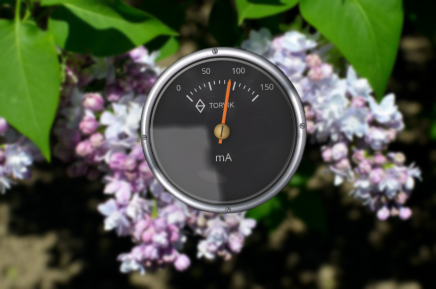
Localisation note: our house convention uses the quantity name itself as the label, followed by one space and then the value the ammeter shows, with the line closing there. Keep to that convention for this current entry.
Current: 90 mA
